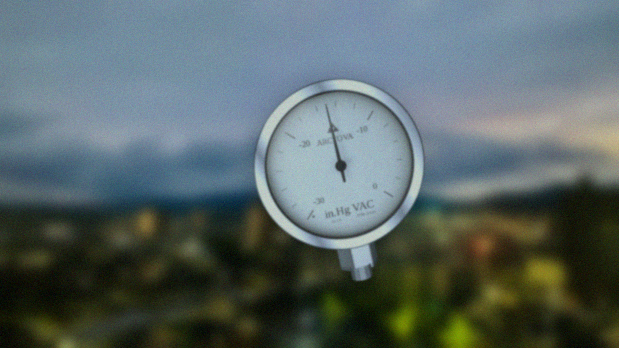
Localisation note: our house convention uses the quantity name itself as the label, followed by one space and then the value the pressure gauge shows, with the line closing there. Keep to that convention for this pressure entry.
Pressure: -15 inHg
